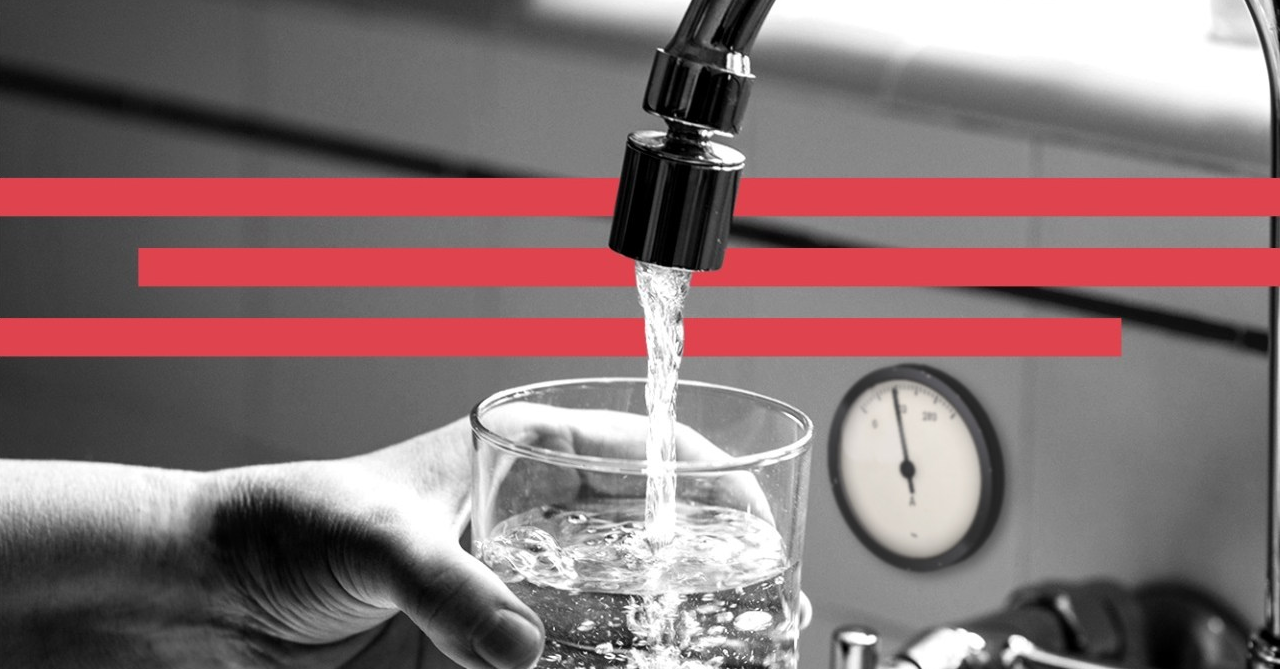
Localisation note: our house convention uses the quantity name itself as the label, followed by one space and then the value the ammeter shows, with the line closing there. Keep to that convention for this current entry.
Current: 100 A
